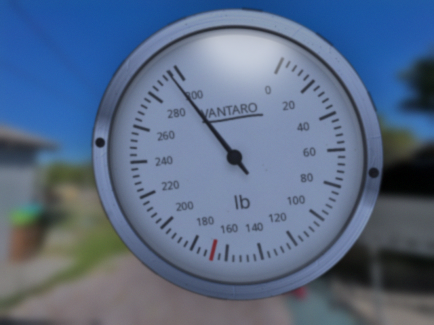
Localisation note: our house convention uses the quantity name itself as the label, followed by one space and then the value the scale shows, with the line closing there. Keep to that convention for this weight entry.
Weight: 296 lb
